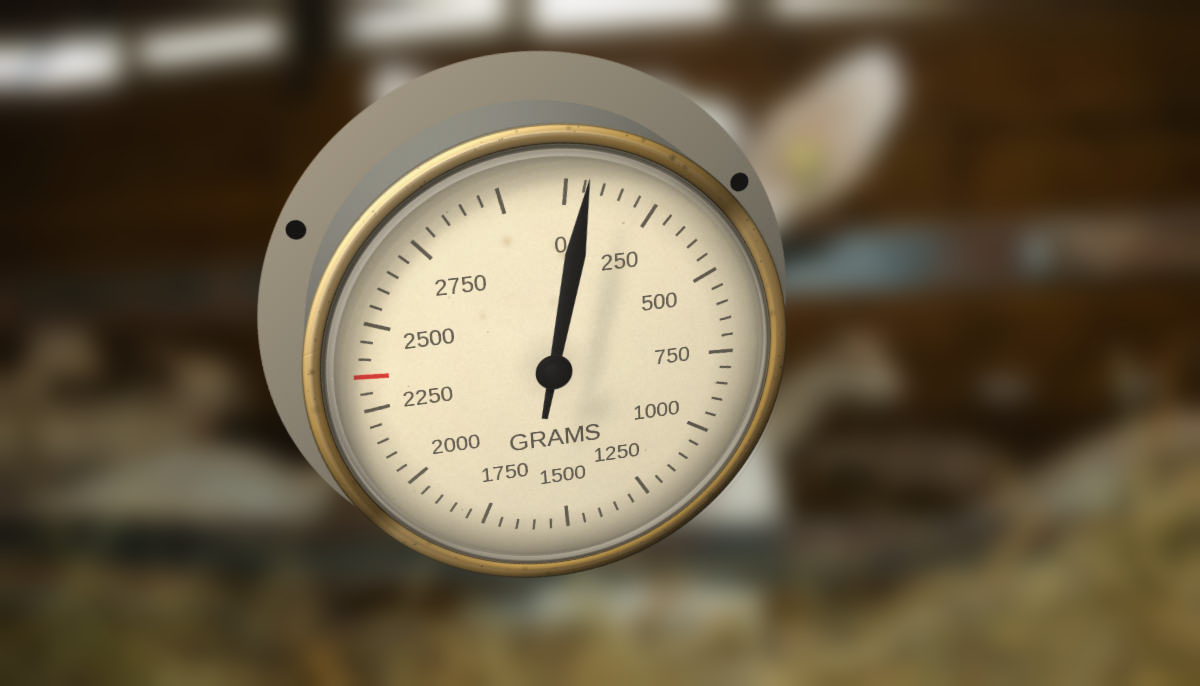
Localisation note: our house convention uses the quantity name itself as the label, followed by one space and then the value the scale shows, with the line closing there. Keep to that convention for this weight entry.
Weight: 50 g
